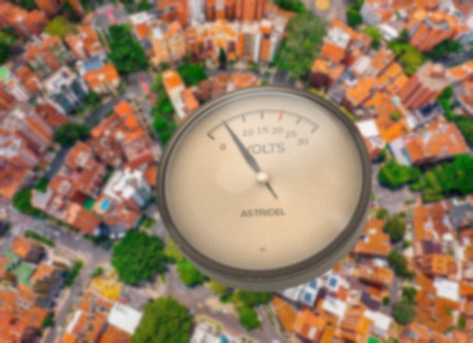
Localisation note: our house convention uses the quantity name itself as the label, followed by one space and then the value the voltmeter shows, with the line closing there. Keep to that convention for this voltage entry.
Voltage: 5 V
